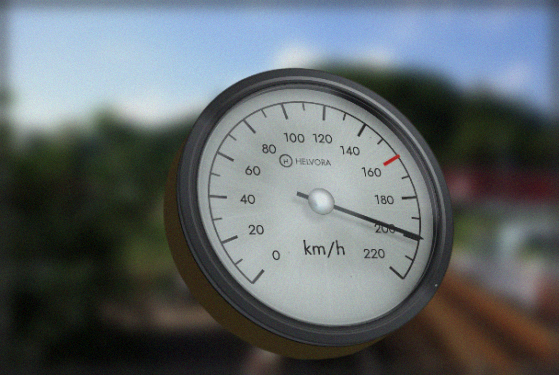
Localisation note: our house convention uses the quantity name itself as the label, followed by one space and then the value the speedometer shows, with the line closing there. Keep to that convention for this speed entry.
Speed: 200 km/h
